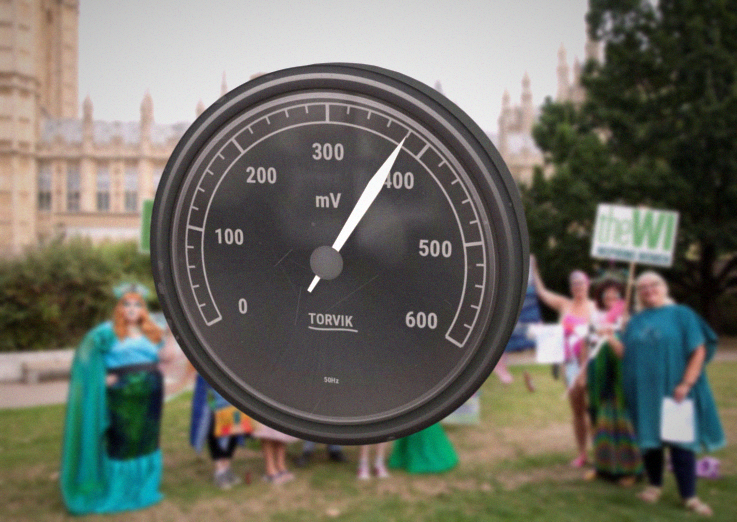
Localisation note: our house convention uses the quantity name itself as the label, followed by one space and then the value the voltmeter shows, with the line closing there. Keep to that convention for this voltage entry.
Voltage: 380 mV
